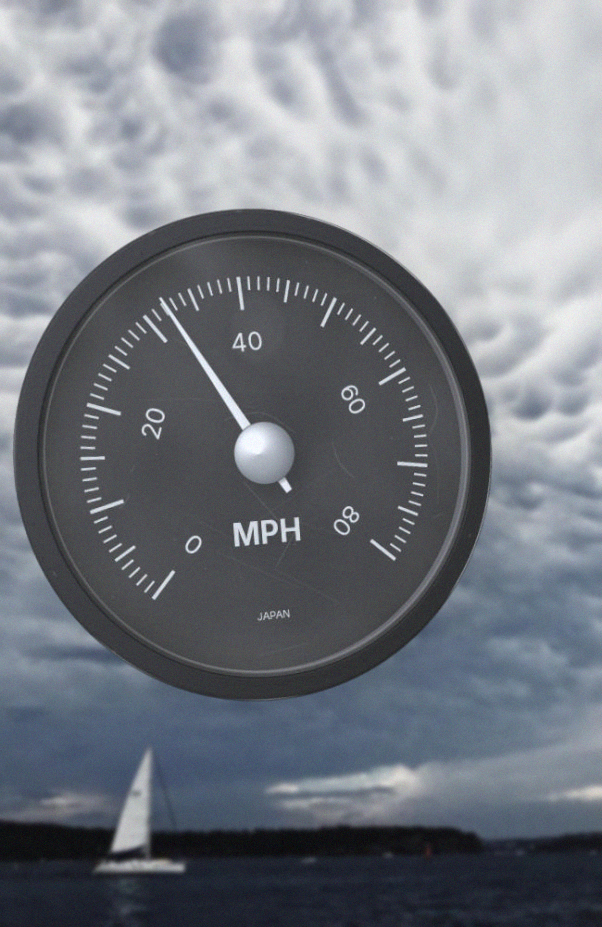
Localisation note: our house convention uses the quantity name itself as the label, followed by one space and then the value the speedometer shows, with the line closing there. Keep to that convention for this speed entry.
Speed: 32 mph
